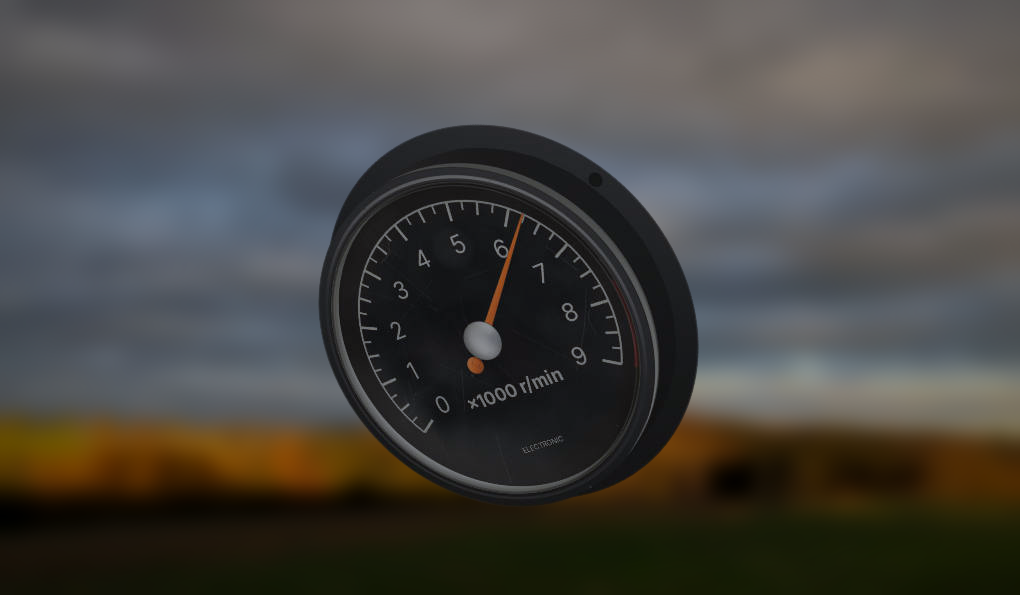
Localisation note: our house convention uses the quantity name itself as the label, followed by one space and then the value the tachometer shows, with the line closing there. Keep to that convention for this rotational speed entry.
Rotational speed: 6250 rpm
